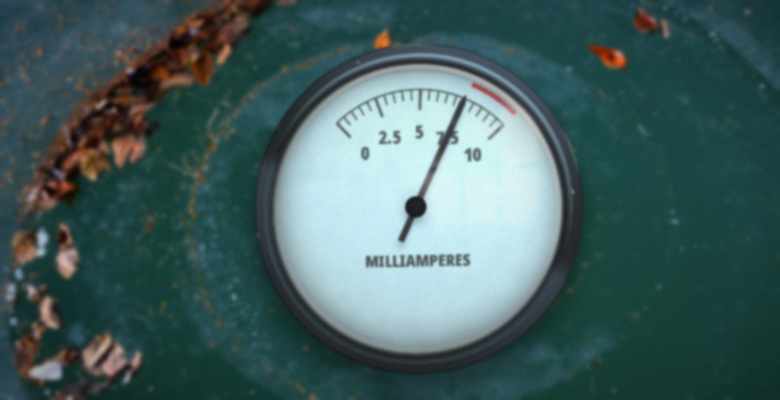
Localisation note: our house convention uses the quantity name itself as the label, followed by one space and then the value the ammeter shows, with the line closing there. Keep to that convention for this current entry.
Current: 7.5 mA
